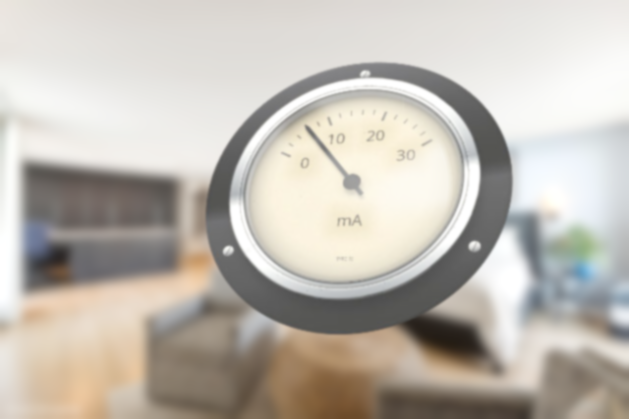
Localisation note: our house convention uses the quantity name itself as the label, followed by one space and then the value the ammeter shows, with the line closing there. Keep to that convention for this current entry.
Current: 6 mA
